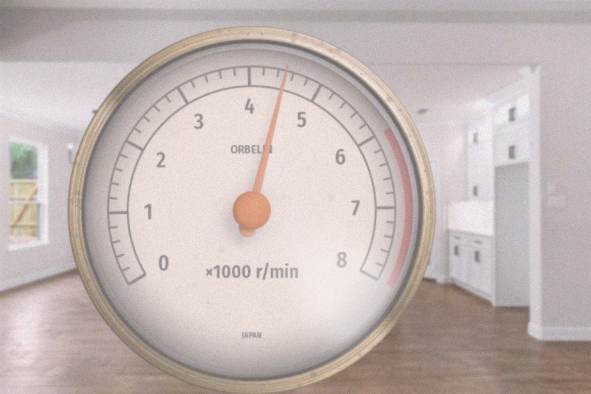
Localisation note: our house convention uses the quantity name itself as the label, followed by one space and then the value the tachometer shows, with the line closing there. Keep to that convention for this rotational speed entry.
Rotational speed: 4500 rpm
